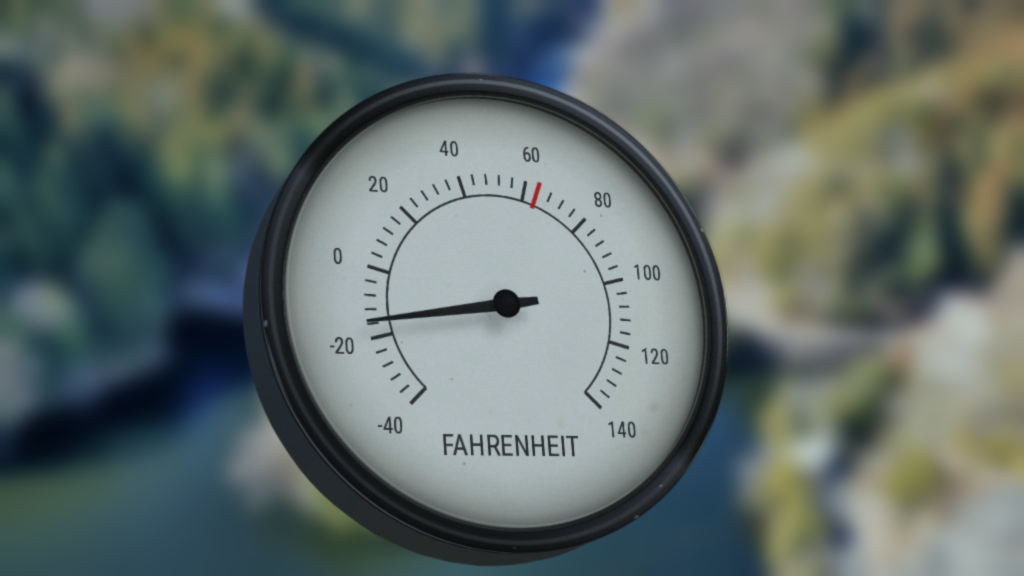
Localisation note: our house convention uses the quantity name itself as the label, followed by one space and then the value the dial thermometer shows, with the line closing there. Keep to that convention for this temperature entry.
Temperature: -16 °F
